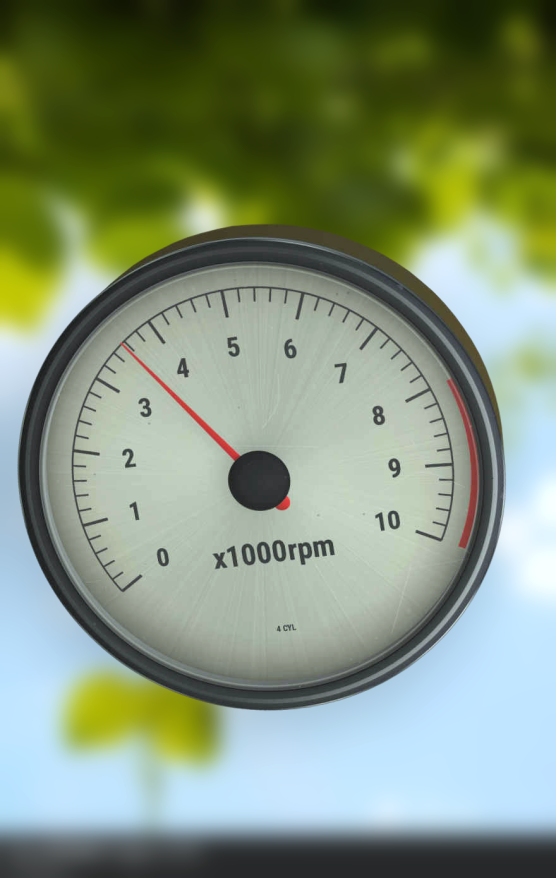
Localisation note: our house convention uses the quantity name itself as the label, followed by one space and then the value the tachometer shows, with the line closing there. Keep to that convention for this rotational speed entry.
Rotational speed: 3600 rpm
